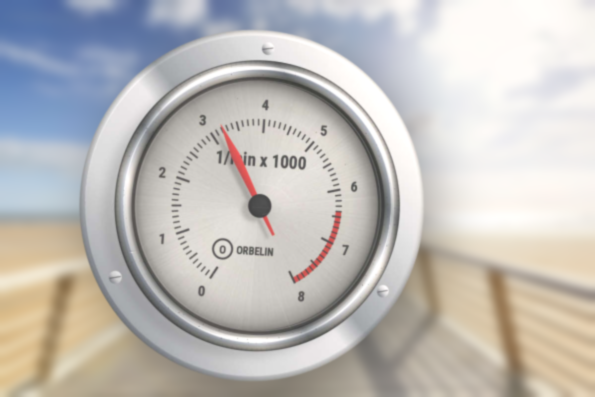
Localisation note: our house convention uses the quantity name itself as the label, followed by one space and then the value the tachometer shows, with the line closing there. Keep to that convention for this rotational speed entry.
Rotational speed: 3200 rpm
